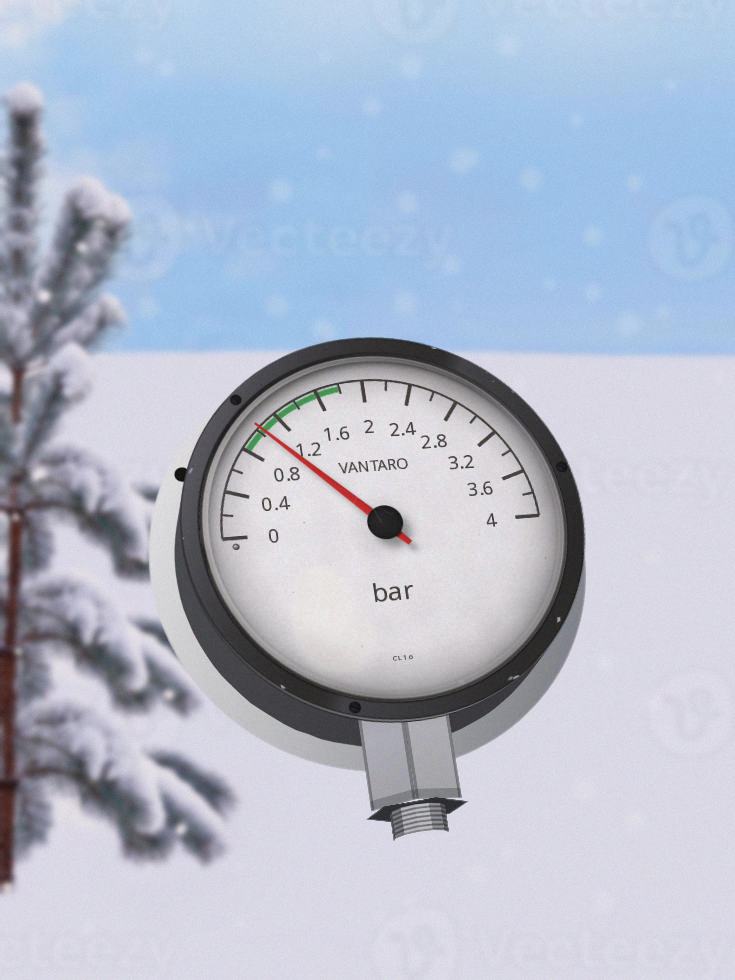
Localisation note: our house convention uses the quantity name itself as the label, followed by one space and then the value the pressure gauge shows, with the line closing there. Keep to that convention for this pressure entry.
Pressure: 1 bar
